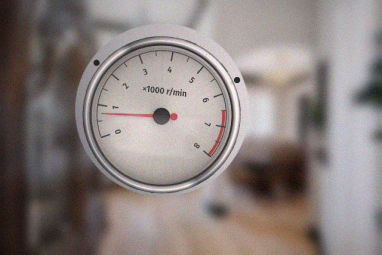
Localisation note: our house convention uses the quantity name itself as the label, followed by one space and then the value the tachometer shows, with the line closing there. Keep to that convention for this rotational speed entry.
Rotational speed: 750 rpm
